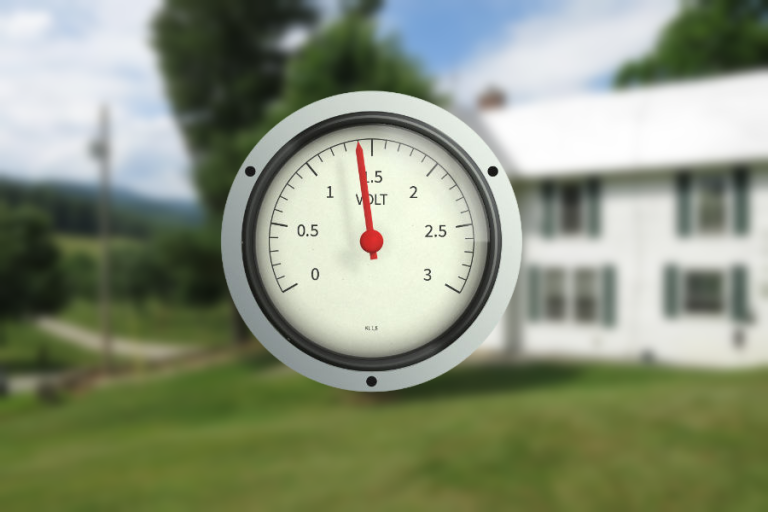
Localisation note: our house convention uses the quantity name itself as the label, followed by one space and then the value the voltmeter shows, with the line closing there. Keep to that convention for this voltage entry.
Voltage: 1.4 V
